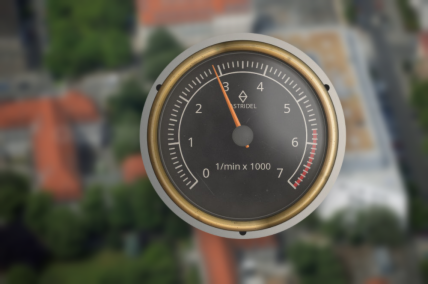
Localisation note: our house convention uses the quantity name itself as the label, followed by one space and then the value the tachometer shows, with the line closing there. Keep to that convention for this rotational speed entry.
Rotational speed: 2900 rpm
